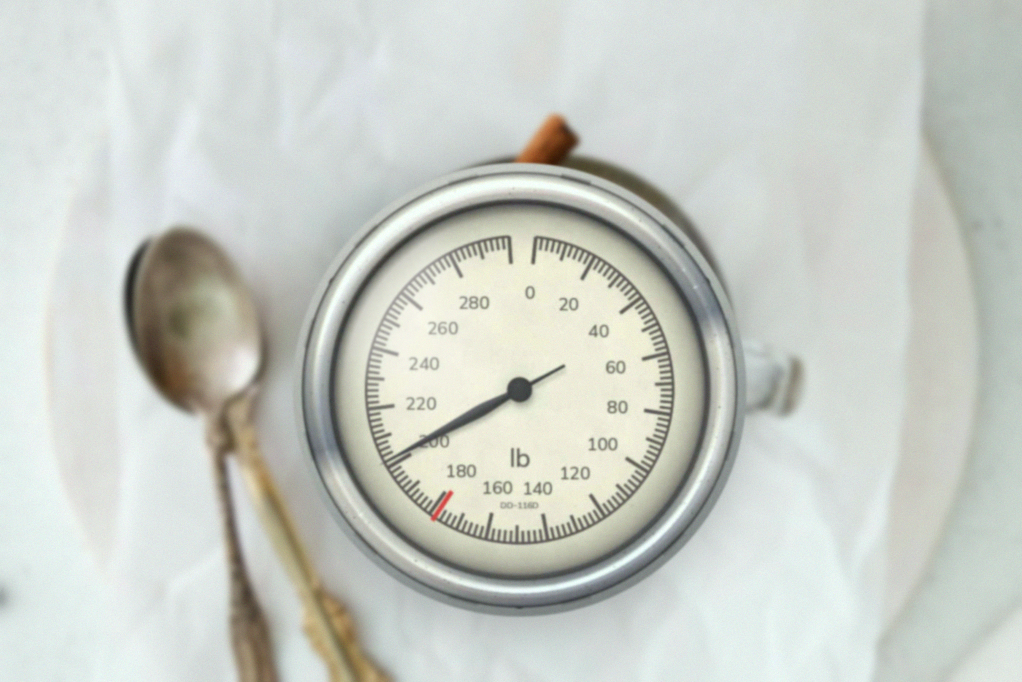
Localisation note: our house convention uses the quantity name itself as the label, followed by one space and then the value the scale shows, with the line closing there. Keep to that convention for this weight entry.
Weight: 202 lb
